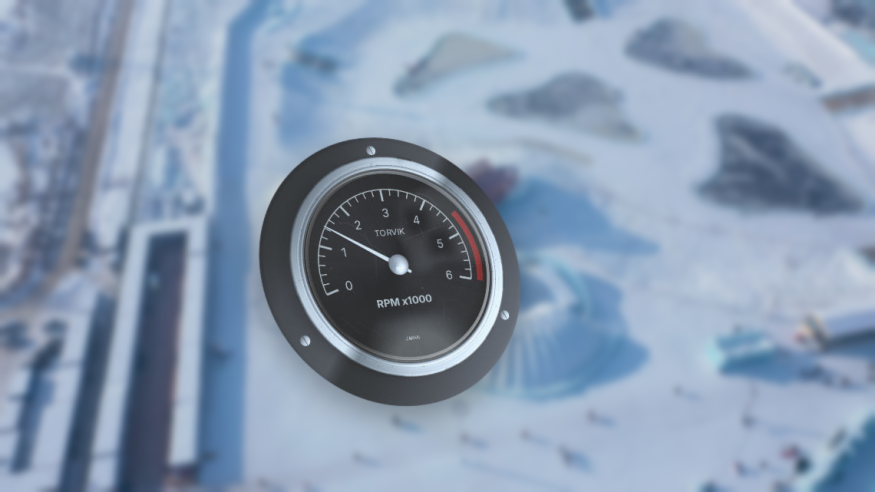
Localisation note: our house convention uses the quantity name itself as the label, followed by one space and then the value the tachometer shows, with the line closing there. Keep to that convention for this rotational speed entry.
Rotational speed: 1400 rpm
